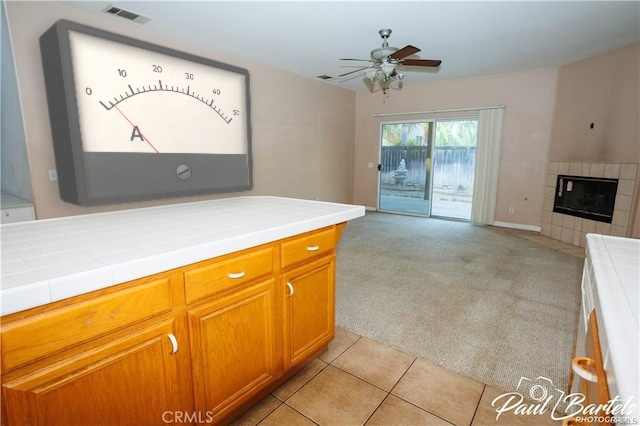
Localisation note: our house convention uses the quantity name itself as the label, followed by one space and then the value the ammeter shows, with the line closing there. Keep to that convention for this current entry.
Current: 2 A
